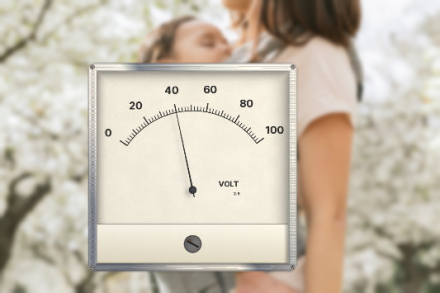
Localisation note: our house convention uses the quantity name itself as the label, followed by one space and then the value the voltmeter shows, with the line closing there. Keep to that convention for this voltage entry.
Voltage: 40 V
